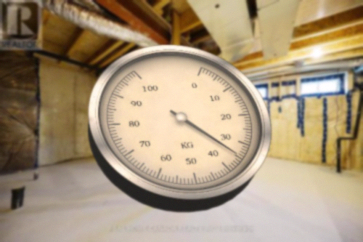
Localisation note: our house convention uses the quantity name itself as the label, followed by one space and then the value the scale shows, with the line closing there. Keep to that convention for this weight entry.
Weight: 35 kg
